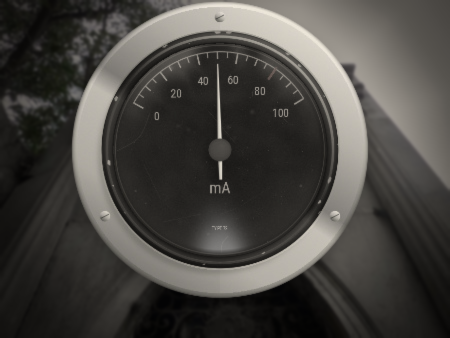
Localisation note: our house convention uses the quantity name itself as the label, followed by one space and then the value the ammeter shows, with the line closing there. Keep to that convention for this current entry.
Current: 50 mA
